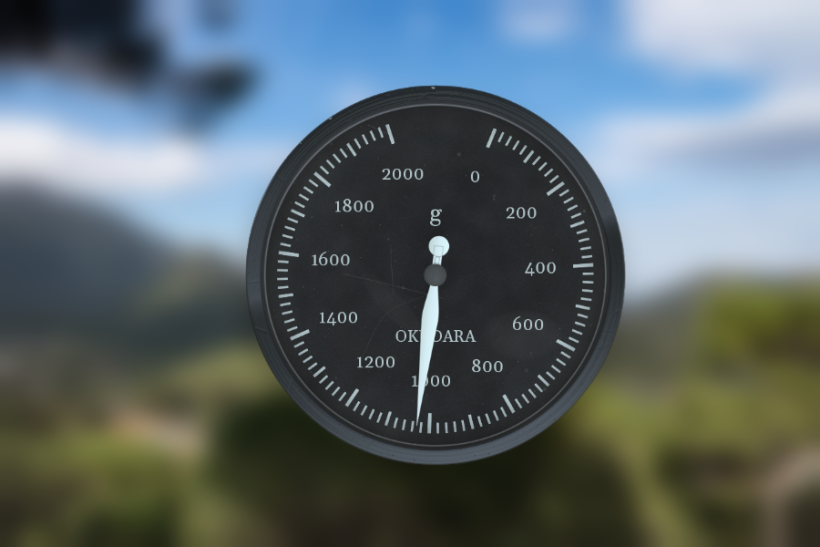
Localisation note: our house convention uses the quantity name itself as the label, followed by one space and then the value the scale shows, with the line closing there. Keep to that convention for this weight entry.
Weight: 1030 g
